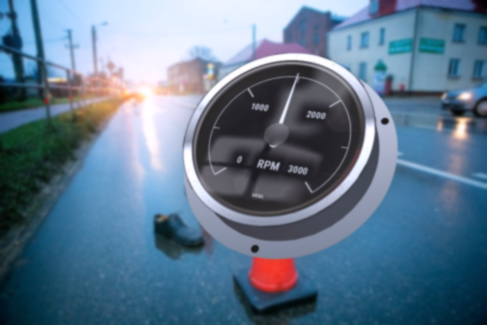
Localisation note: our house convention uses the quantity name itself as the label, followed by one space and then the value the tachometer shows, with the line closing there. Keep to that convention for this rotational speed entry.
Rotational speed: 1500 rpm
